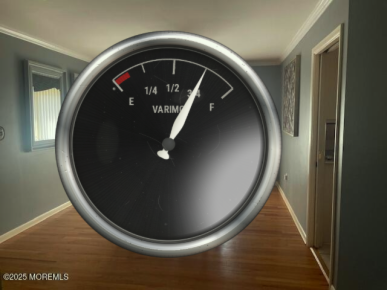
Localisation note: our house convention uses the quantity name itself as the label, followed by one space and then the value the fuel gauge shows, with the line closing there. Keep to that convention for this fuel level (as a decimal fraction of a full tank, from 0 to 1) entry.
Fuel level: 0.75
